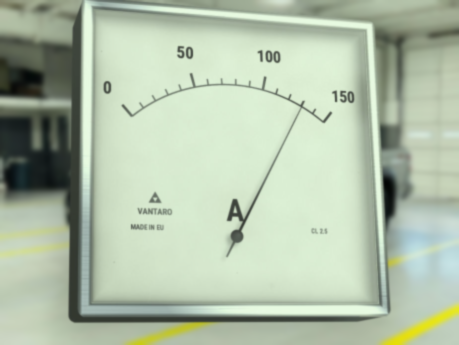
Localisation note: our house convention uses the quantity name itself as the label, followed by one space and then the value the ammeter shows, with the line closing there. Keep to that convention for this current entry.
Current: 130 A
